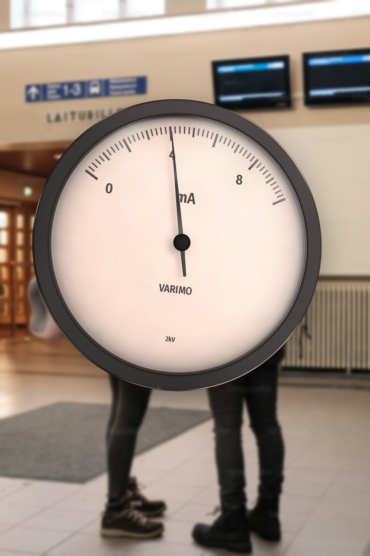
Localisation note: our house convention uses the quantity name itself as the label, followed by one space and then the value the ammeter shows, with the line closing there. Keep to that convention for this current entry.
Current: 4 mA
